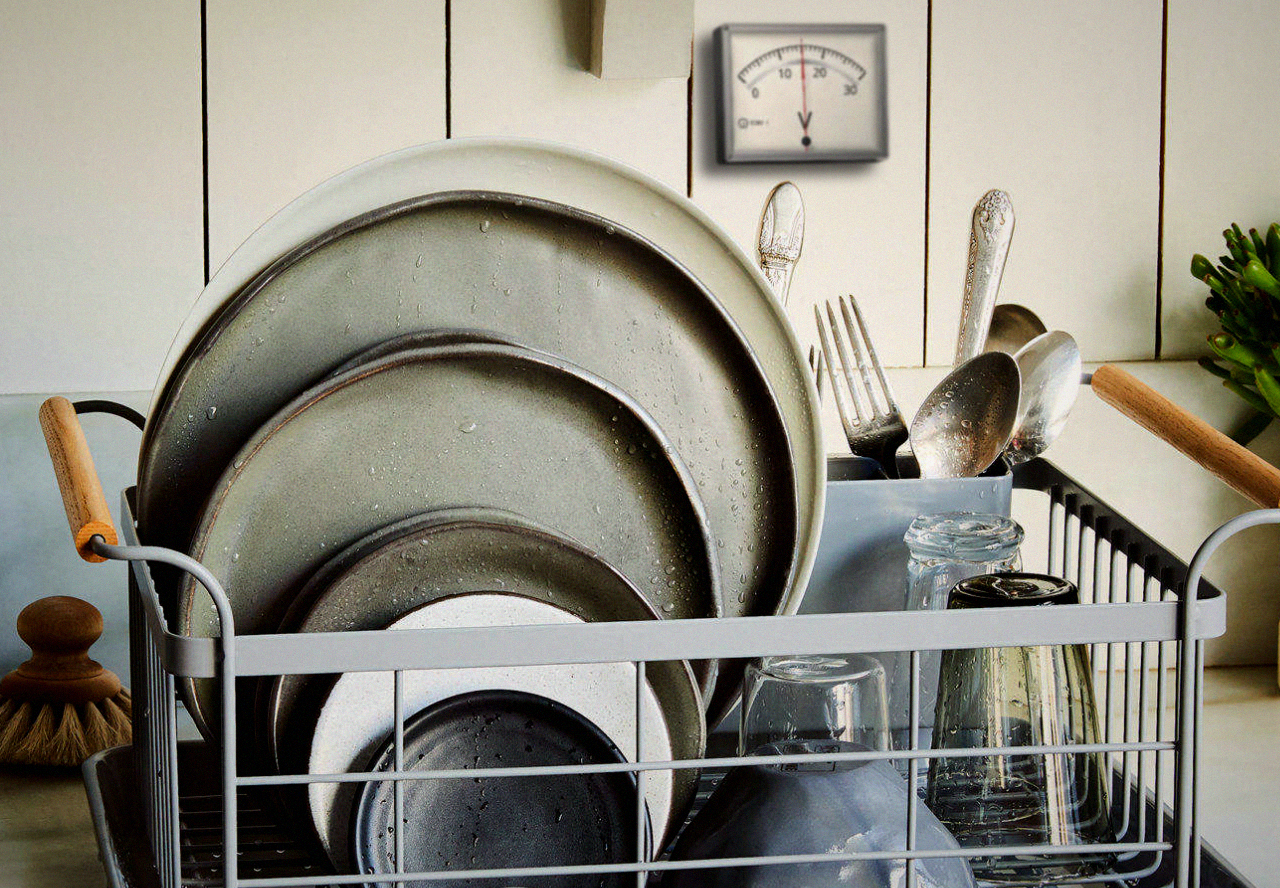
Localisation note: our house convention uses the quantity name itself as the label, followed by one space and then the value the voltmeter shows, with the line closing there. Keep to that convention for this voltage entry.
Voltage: 15 V
